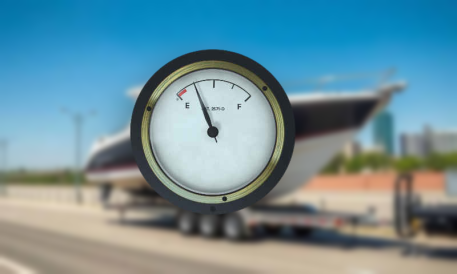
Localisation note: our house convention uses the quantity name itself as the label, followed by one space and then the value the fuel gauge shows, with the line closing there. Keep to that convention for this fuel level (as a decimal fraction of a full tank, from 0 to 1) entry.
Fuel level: 0.25
